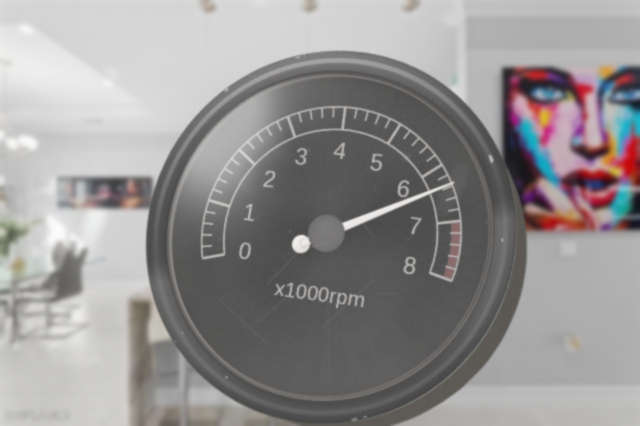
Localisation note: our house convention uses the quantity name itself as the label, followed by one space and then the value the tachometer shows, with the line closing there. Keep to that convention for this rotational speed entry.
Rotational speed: 6400 rpm
